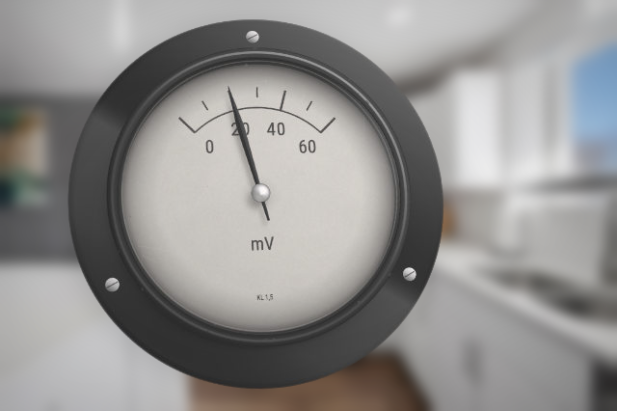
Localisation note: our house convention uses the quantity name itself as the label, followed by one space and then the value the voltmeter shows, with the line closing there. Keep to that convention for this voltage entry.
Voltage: 20 mV
